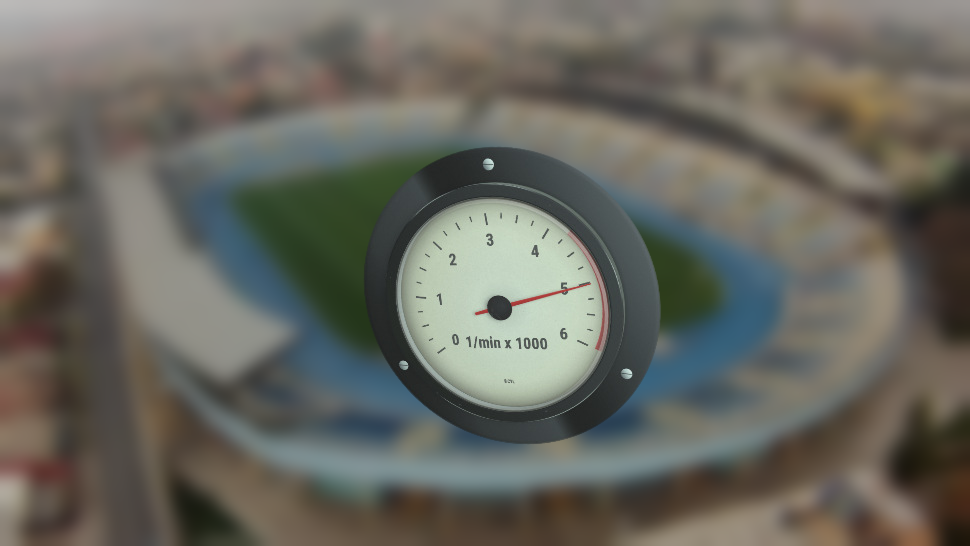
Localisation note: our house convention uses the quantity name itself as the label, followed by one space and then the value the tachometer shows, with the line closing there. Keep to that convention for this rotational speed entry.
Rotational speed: 5000 rpm
